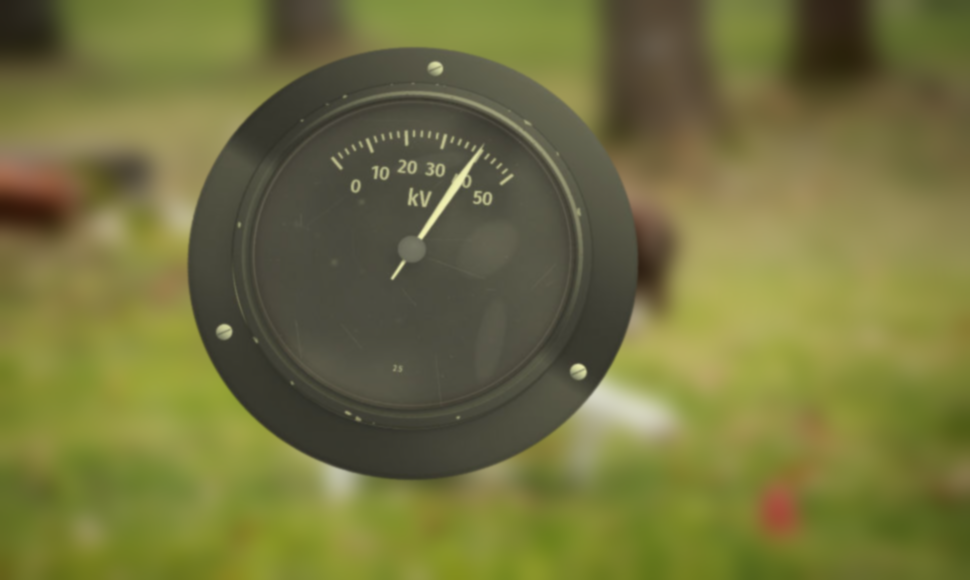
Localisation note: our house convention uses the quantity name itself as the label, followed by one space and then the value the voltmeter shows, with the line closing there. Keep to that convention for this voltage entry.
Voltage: 40 kV
